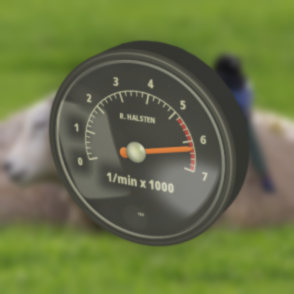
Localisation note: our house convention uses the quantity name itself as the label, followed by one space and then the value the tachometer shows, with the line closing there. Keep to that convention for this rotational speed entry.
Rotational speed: 6200 rpm
